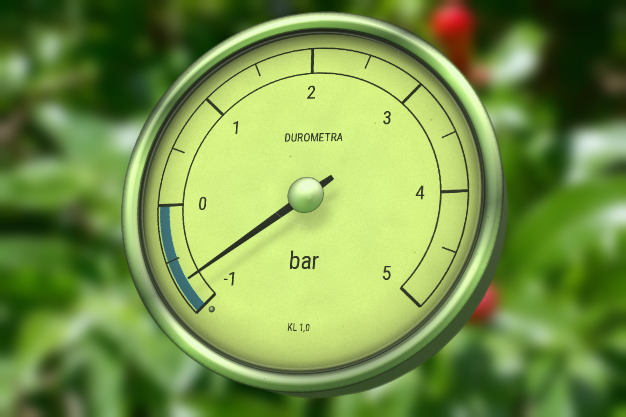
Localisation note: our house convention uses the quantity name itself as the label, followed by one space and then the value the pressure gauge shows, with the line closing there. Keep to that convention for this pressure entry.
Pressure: -0.75 bar
